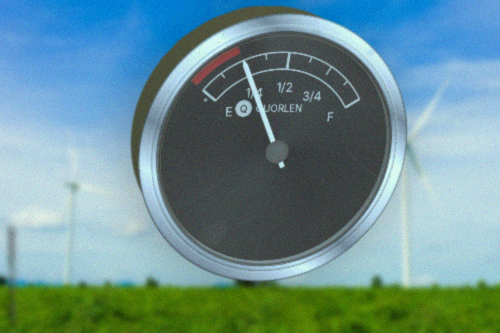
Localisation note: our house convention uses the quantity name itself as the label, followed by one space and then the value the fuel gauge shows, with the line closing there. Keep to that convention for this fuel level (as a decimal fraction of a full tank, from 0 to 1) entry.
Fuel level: 0.25
